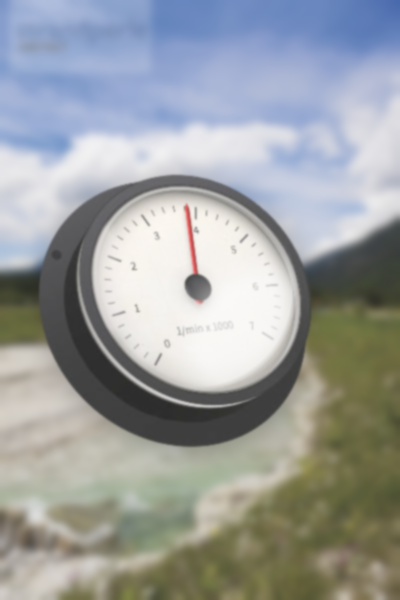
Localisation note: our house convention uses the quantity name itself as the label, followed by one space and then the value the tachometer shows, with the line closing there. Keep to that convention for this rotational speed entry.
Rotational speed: 3800 rpm
